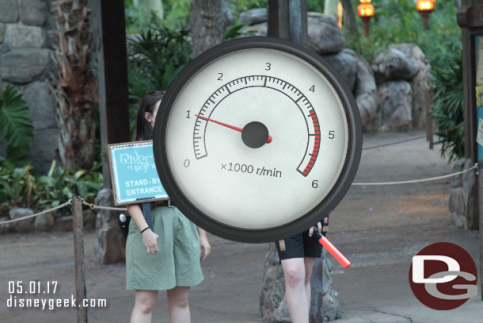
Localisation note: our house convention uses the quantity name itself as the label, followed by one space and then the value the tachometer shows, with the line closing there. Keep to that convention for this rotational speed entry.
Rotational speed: 1000 rpm
